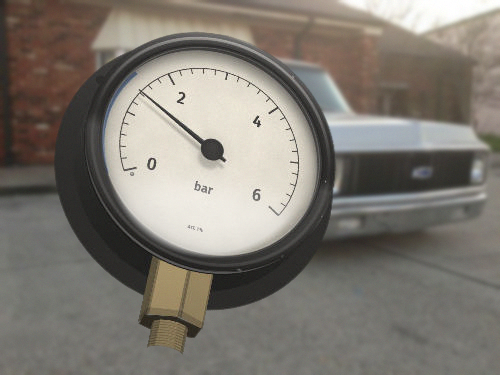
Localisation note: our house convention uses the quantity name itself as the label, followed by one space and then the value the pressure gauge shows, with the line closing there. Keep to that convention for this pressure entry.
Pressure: 1.4 bar
